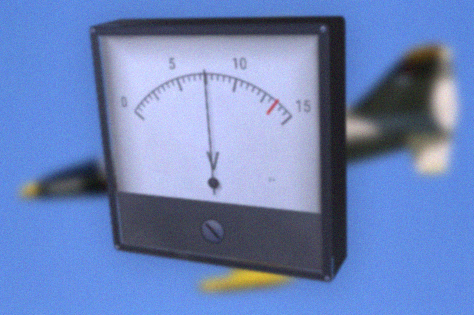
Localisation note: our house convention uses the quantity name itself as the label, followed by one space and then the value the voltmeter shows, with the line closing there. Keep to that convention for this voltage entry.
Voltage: 7.5 V
